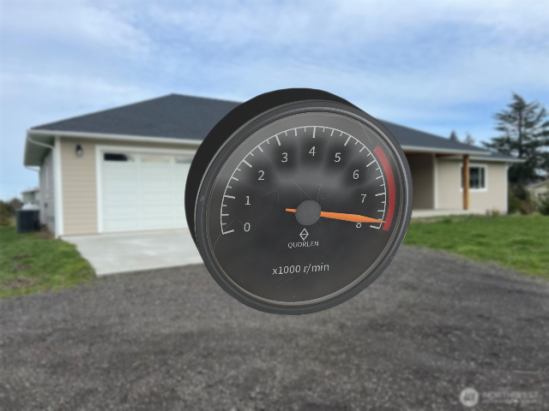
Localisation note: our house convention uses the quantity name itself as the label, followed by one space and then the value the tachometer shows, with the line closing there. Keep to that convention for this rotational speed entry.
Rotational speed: 7750 rpm
